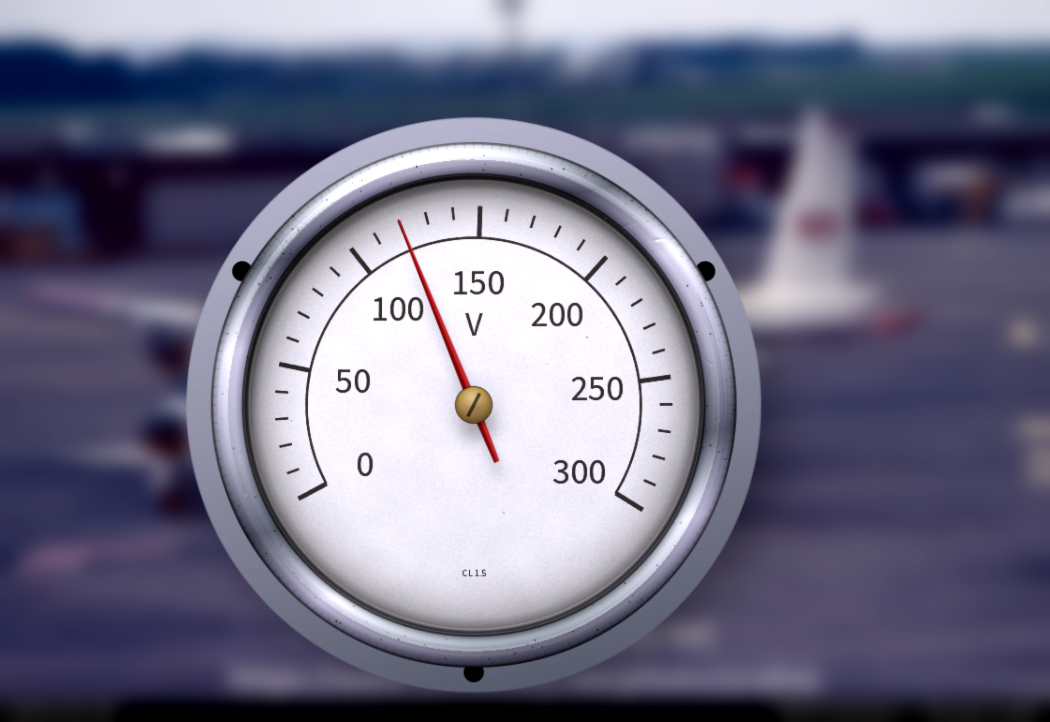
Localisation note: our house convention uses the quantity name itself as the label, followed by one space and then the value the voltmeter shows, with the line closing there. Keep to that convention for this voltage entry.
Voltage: 120 V
